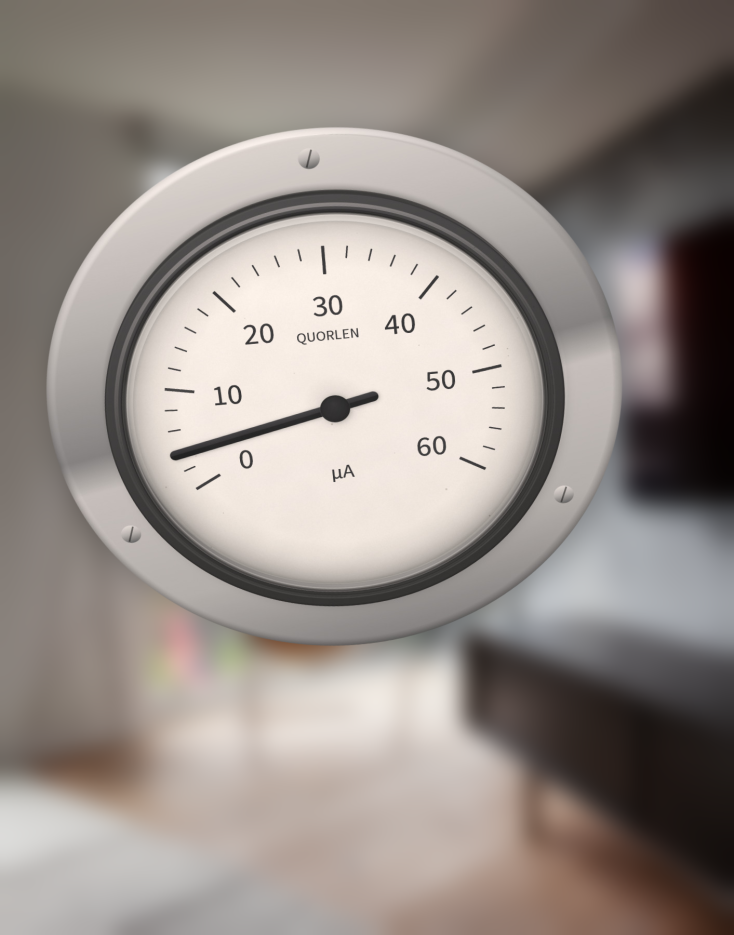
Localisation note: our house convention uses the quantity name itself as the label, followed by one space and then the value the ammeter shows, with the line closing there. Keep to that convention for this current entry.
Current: 4 µA
